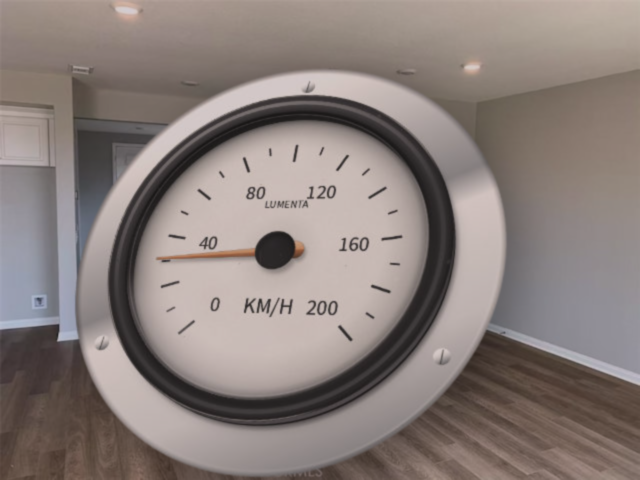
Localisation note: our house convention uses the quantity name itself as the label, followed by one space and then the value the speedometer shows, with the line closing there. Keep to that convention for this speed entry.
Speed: 30 km/h
